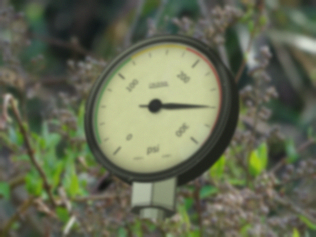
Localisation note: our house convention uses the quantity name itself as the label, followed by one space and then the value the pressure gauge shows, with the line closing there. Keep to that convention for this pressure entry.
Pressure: 260 psi
